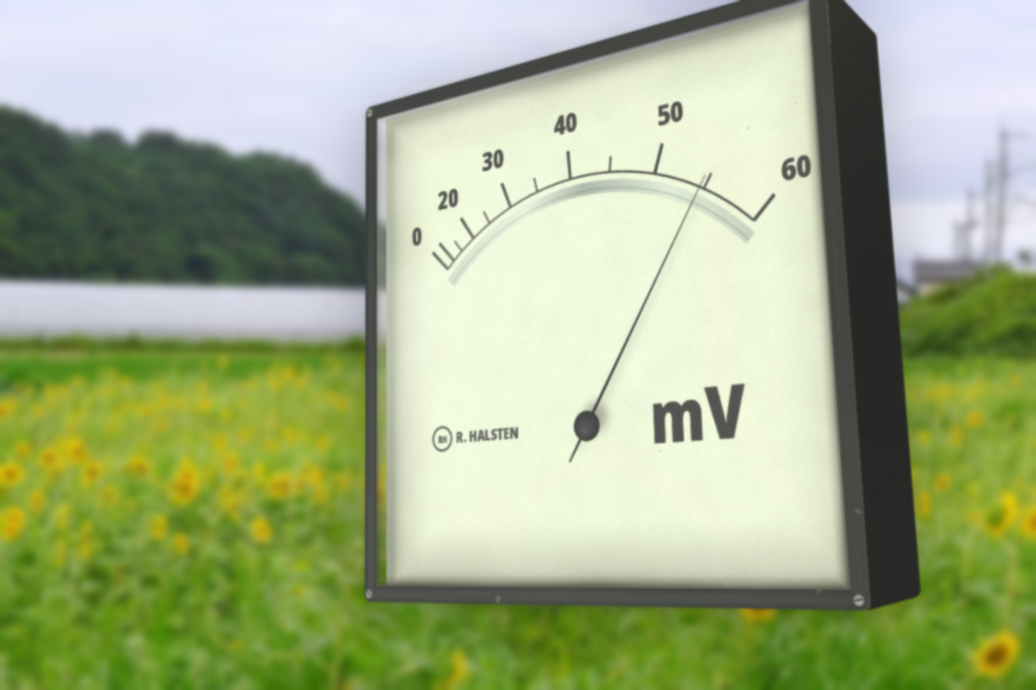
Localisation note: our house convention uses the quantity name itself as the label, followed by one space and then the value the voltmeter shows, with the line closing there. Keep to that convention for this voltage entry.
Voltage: 55 mV
